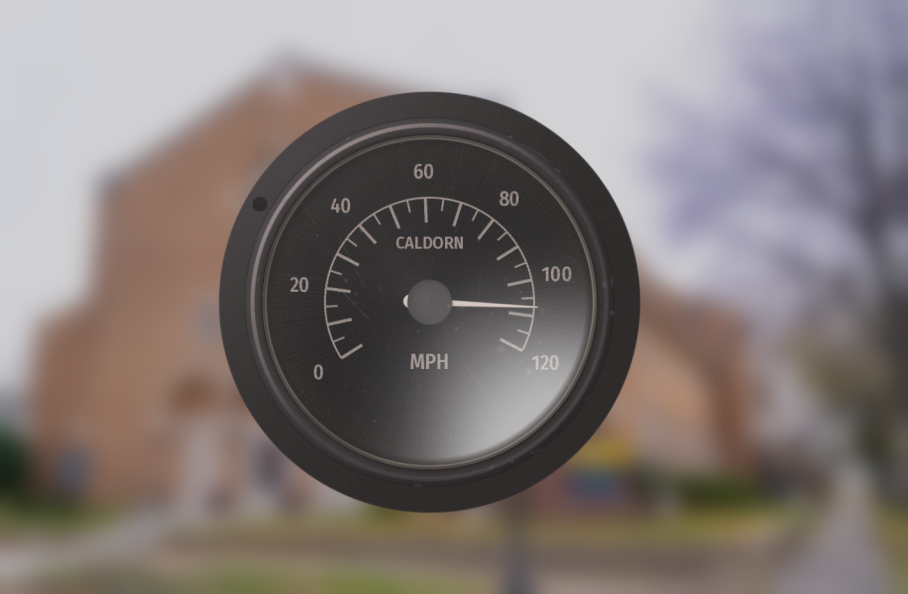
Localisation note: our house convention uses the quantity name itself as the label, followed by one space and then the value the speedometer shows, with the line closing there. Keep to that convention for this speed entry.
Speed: 107.5 mph
